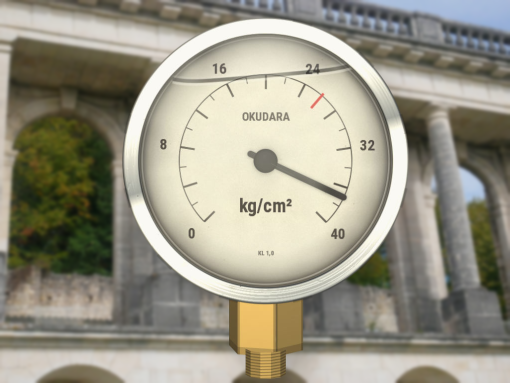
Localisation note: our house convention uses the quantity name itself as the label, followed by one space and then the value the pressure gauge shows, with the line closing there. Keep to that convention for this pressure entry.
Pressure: 37 kg/cm²
